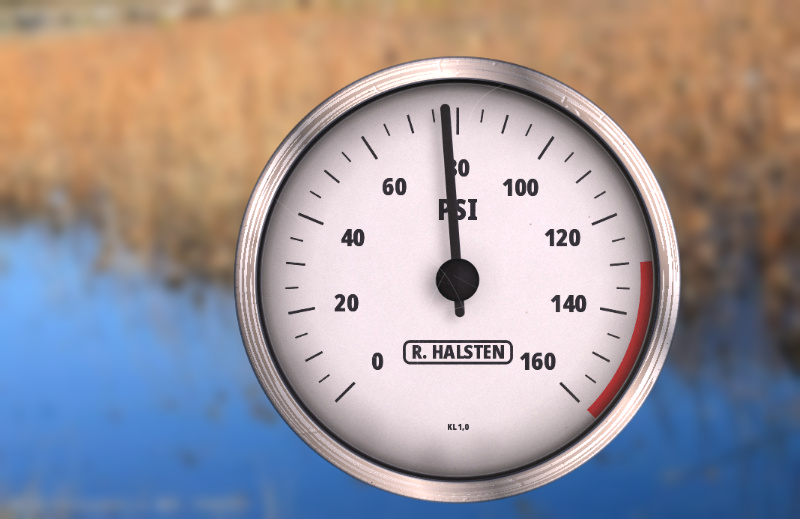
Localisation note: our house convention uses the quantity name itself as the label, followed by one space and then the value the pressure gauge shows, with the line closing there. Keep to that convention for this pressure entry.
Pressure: 77.5 psi
